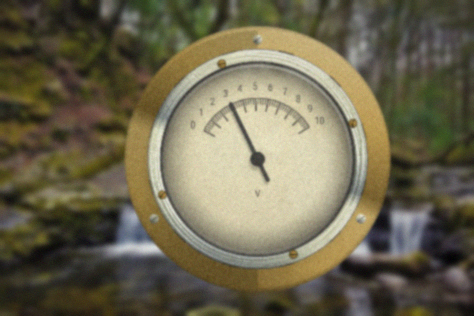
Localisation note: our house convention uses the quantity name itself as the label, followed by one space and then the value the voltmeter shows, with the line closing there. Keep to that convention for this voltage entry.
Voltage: 3 V
